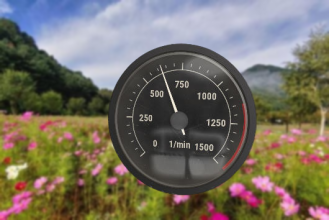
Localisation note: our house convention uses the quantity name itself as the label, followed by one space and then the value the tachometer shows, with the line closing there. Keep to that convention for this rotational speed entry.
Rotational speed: 625 rpm
